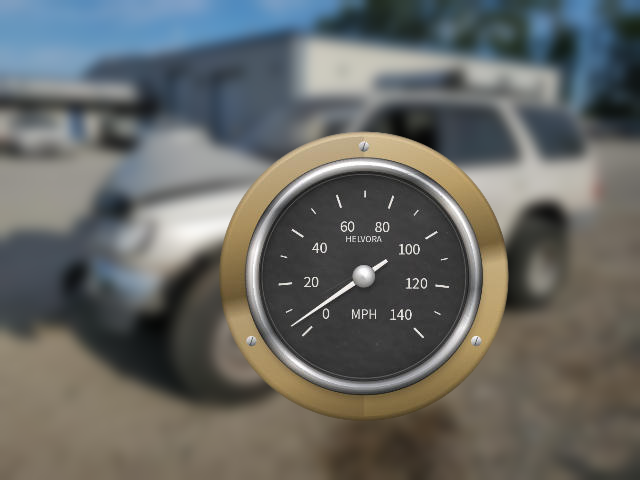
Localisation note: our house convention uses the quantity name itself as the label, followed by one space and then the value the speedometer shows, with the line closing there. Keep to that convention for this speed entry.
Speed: 5 mph
